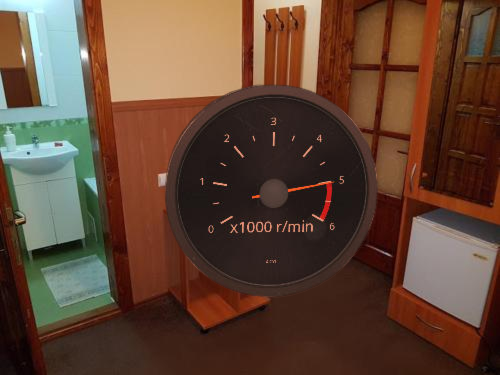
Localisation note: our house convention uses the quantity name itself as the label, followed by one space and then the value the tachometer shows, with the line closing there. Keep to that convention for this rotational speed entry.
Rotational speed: 5000 rpm
